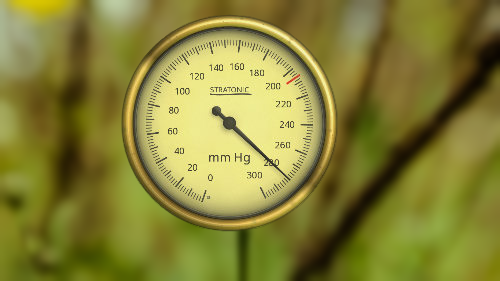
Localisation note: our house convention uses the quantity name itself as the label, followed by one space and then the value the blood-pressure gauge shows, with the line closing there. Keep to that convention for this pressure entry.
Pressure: 280 mmHg
